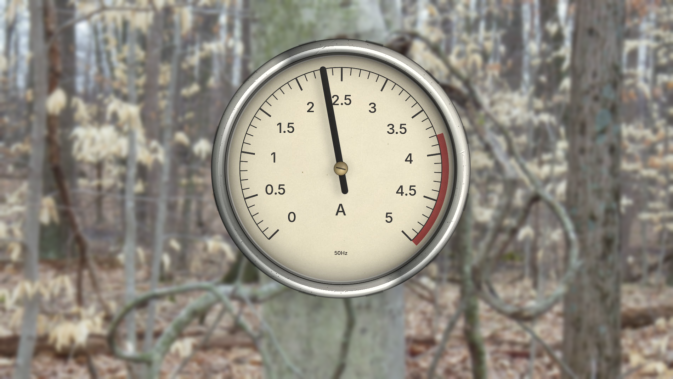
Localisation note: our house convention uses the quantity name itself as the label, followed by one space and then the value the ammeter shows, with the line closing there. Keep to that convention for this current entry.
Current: 2.3 A
